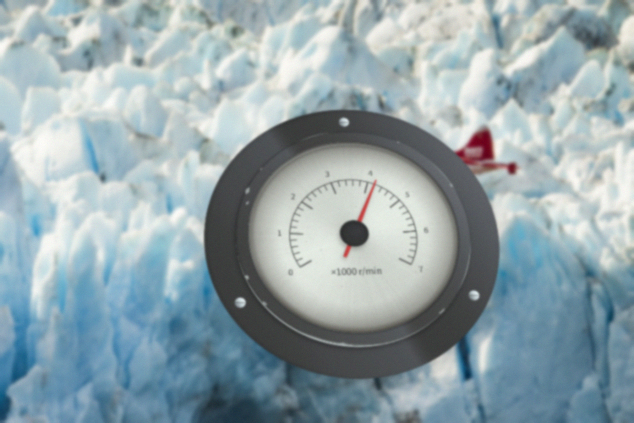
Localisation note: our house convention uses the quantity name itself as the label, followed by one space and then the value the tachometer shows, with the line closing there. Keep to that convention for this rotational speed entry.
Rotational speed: 4200 rpm
